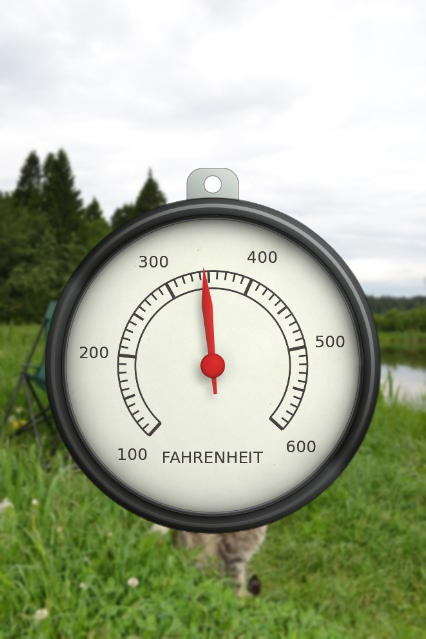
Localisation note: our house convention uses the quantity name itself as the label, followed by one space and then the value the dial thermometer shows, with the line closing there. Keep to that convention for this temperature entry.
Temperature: 345 °F
